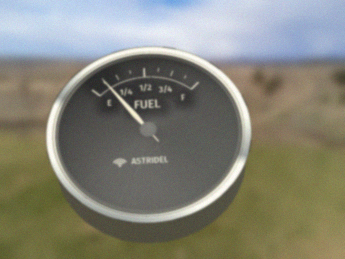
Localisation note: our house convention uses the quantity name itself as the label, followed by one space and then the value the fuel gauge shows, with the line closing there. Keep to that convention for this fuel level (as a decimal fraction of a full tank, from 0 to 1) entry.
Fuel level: 0.125
